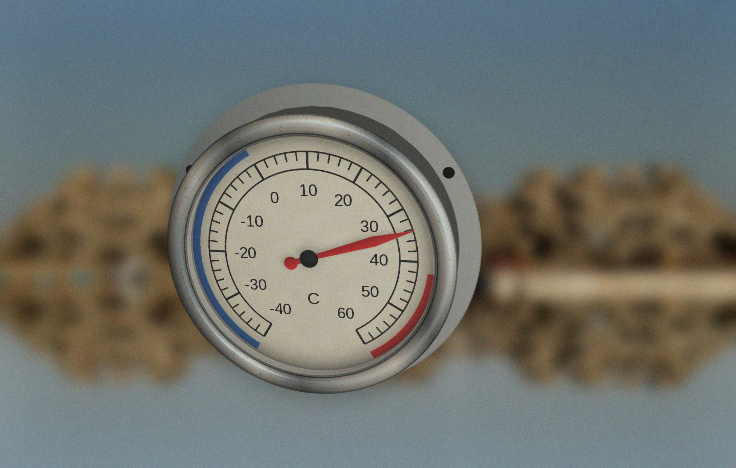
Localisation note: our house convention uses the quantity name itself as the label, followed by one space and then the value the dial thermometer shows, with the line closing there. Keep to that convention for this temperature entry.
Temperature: 34 °C
